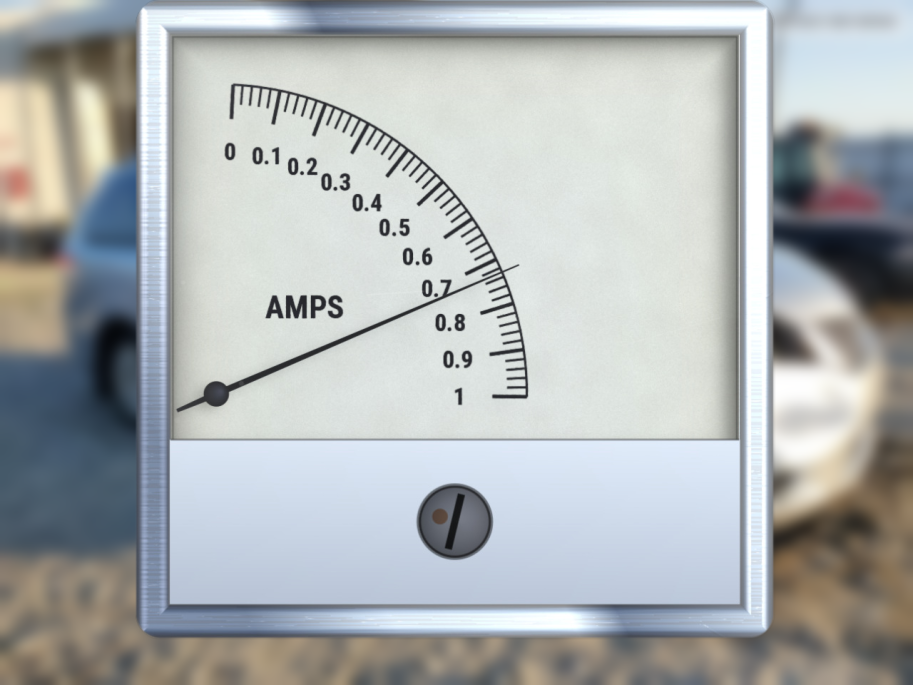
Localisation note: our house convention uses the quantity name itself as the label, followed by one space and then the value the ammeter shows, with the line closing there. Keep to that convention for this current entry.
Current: 0.73 A
